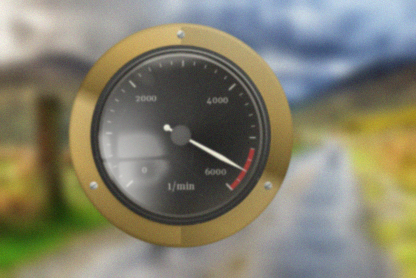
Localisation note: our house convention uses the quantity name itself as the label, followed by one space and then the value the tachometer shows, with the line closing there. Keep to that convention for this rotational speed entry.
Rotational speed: 5600 rpm
